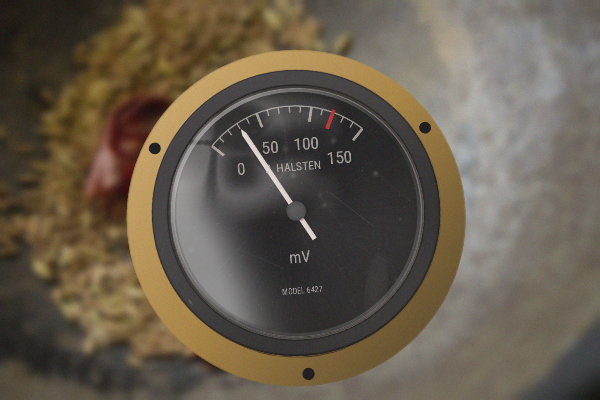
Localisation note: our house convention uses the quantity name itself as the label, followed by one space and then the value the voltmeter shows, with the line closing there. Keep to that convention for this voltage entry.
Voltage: 30 mV
